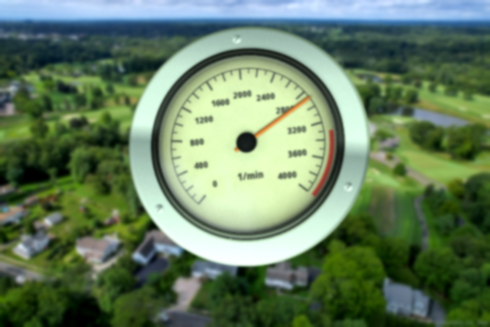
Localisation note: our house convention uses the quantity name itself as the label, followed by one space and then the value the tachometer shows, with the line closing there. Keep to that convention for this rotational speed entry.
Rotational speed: 2900 rpm
